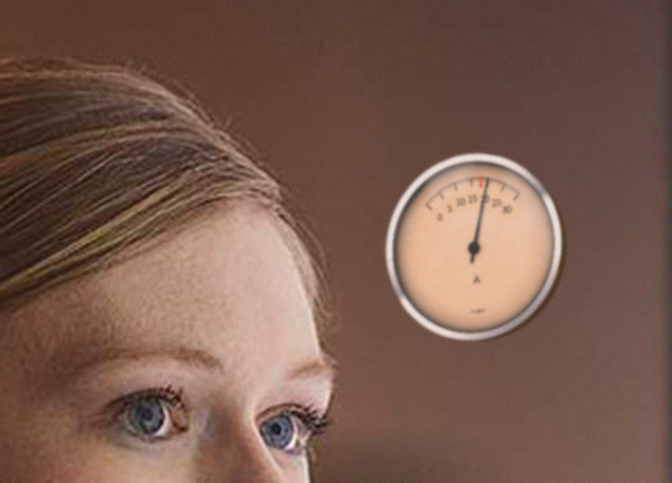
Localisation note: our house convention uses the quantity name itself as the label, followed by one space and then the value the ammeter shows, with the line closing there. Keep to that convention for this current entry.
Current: 20 A
